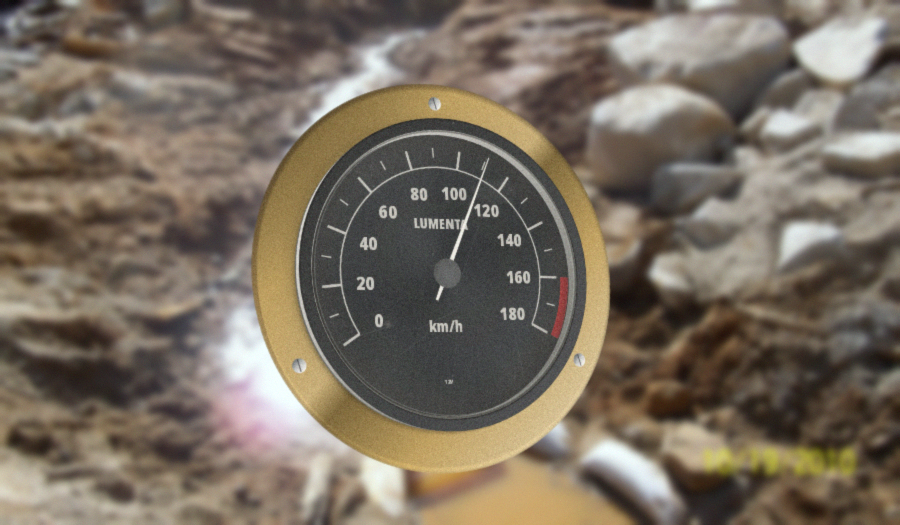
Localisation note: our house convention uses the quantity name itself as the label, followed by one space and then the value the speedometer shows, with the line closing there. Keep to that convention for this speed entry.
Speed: 110 km/h
